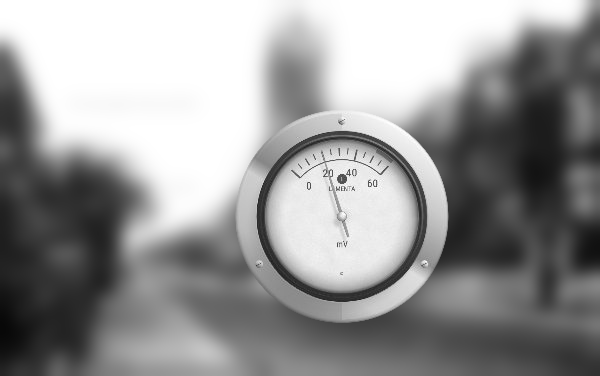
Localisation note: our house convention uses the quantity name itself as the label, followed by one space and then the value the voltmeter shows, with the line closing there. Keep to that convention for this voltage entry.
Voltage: 20 mV
